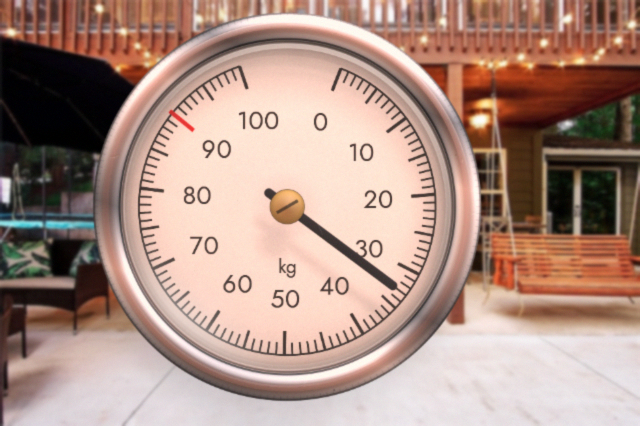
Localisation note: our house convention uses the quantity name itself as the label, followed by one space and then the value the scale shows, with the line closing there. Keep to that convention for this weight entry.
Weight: 33 kg
